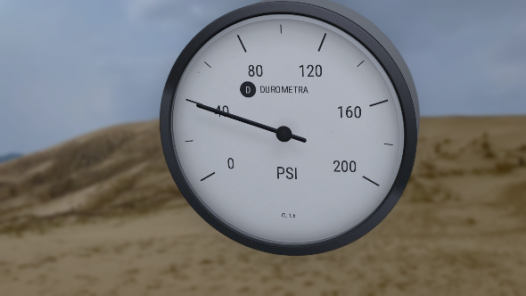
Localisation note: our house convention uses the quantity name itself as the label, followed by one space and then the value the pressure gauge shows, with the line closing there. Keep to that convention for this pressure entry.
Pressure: 40 psi
